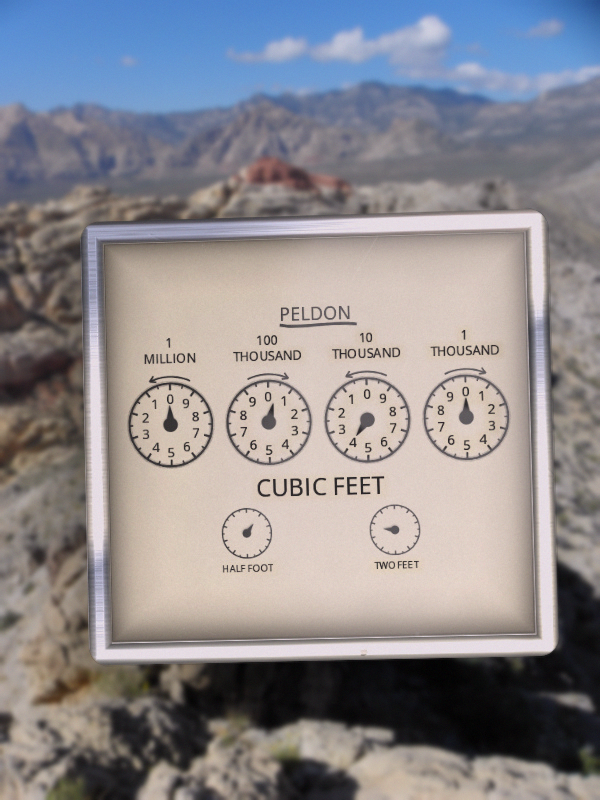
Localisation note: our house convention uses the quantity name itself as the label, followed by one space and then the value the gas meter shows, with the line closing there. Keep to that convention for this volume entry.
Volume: 4000 ft³
